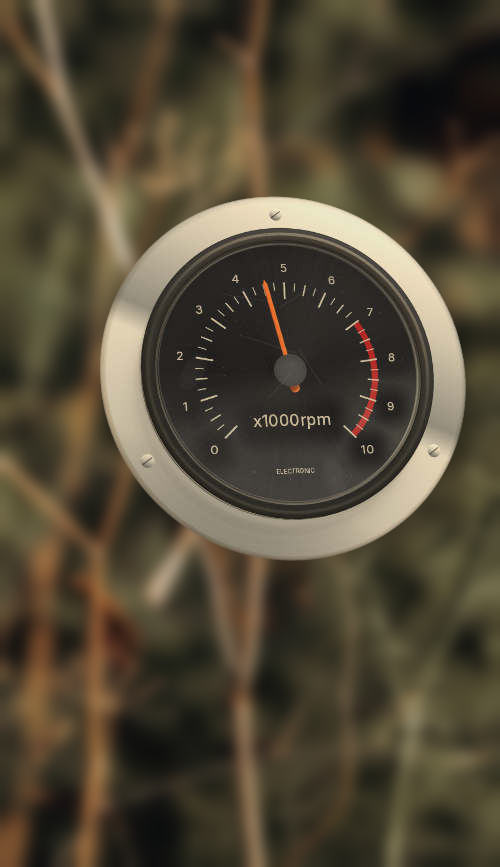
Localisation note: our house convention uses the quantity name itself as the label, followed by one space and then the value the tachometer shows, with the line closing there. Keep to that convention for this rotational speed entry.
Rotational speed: 4500 rpm
